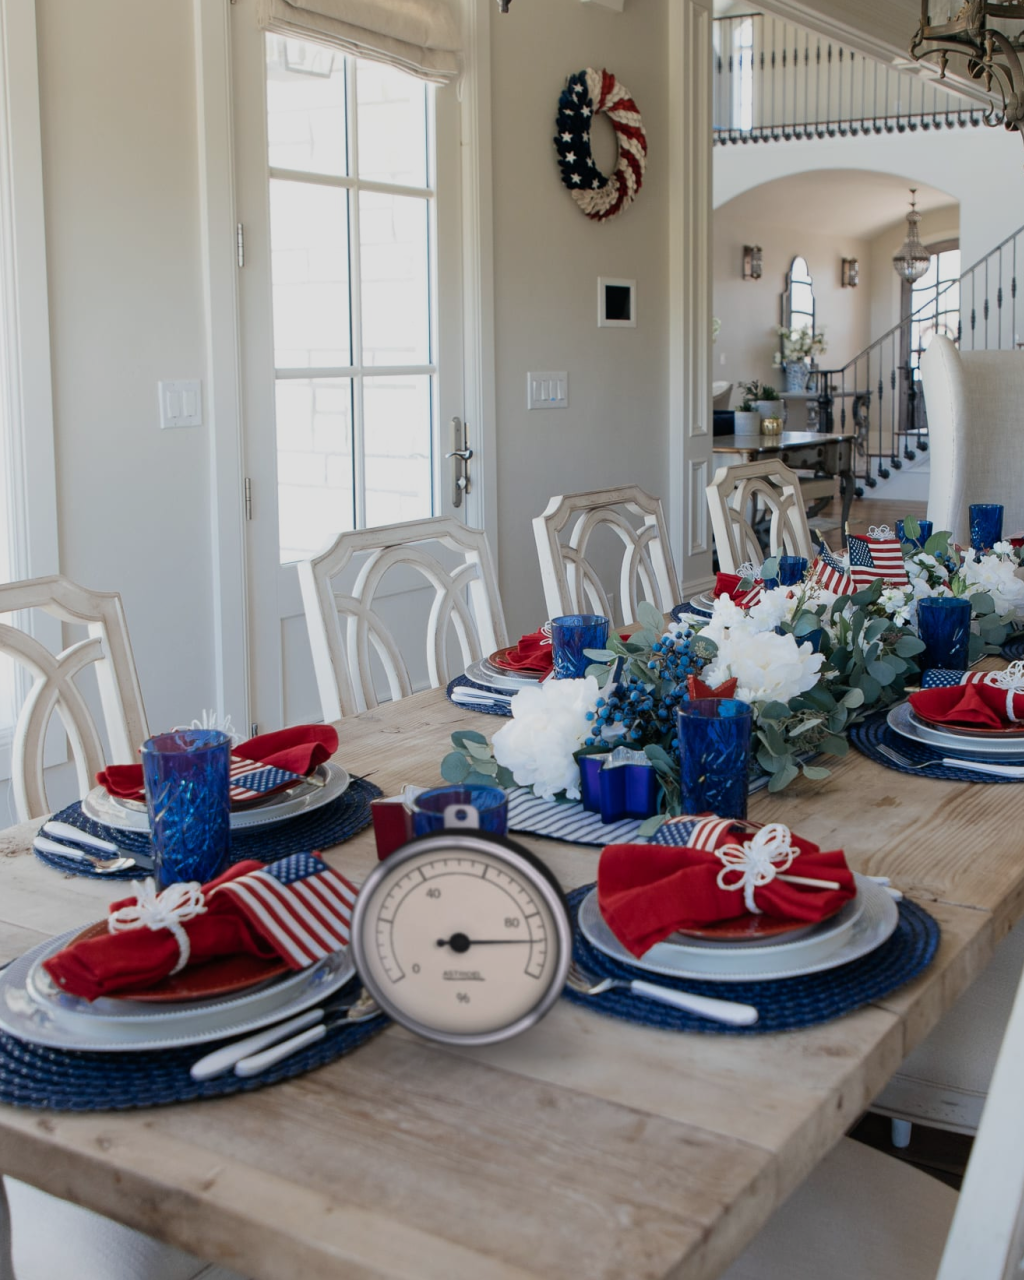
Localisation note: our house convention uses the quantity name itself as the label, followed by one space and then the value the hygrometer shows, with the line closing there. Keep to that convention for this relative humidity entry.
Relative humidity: 88 %
